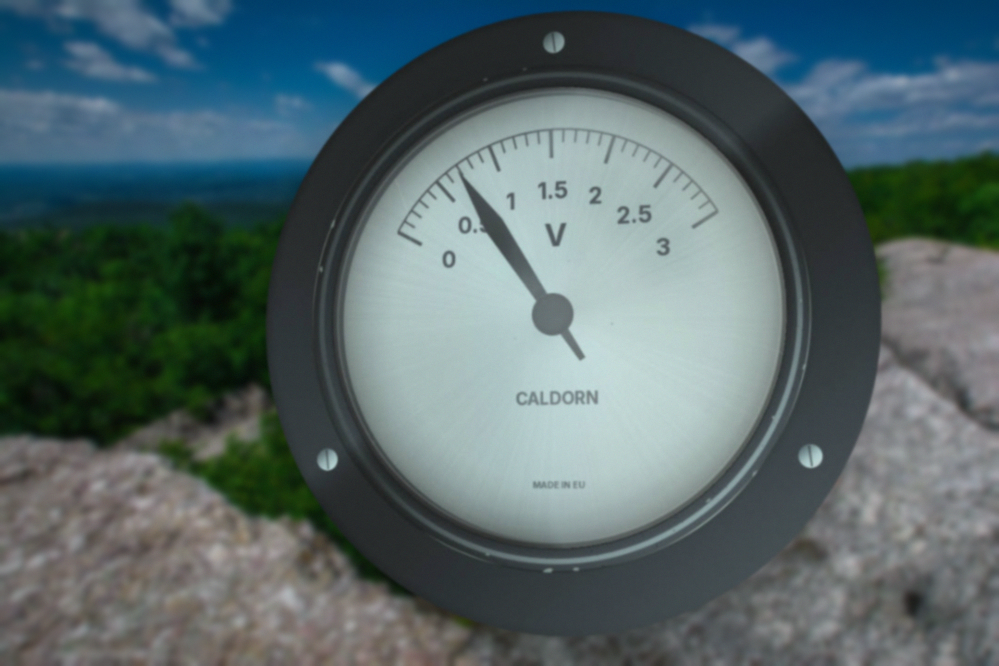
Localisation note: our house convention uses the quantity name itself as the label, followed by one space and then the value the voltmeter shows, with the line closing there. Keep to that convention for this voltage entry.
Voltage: 0.7 V
